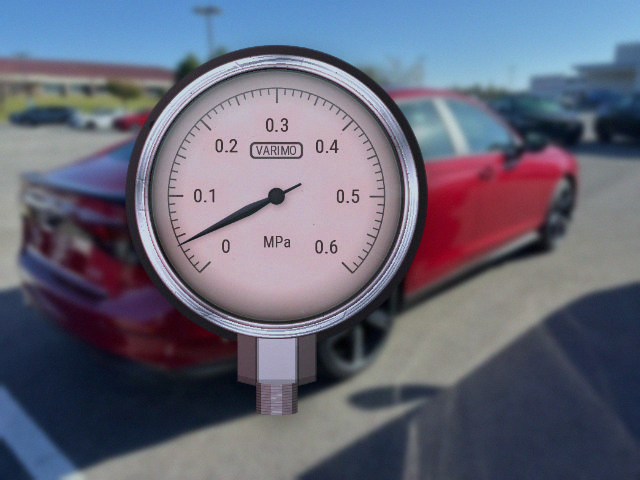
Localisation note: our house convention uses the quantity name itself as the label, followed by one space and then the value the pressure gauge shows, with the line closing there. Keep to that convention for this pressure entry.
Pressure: 0.04 MPa
